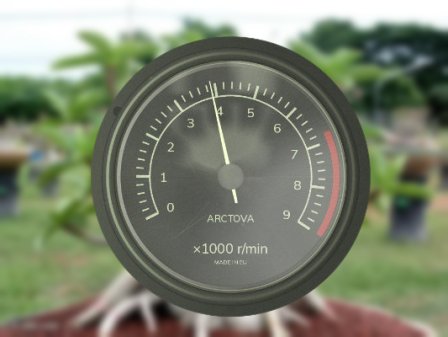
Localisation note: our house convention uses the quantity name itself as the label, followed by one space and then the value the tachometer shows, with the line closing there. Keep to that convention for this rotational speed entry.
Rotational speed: 3900 rpm
